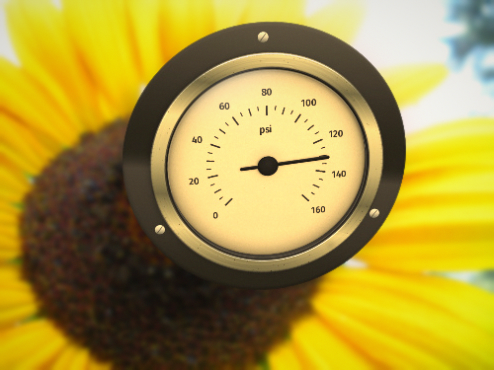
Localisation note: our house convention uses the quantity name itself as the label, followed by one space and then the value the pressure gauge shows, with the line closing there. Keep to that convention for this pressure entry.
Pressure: 130 psi
